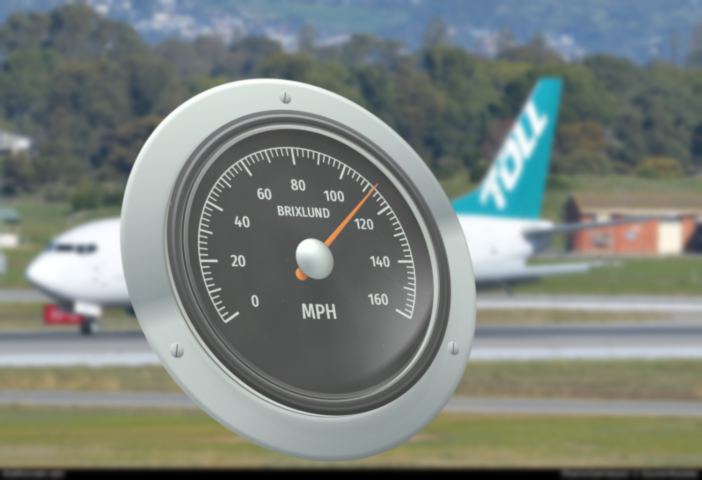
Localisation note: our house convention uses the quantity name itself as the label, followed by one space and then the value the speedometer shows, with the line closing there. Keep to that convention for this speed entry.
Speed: 112 mph
